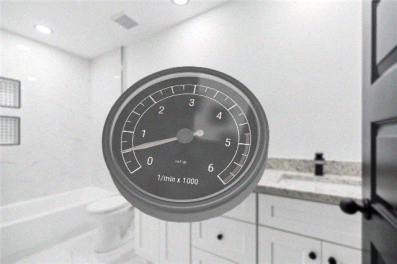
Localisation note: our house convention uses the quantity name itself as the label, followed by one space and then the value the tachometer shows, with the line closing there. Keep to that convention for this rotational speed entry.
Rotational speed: 500 rpm
